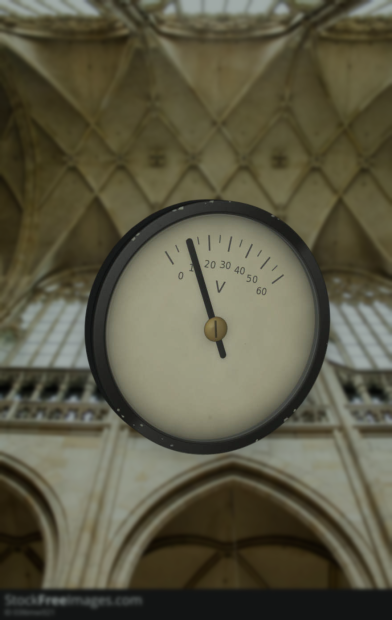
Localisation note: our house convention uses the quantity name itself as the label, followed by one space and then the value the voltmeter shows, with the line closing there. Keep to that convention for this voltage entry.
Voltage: 10 V
